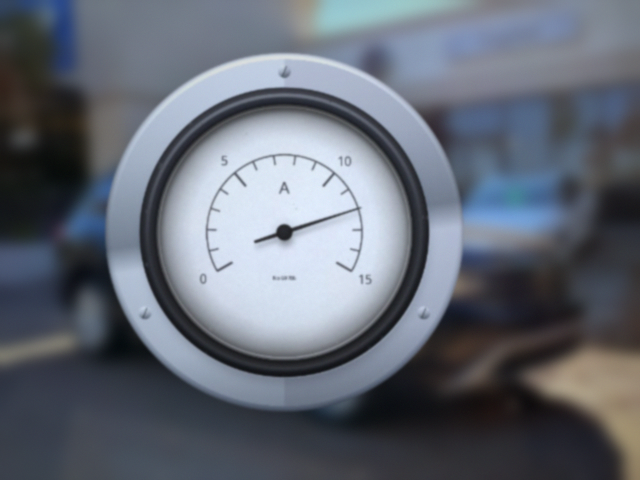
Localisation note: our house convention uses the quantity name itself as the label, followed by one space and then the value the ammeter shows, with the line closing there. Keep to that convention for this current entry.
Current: 12 A
